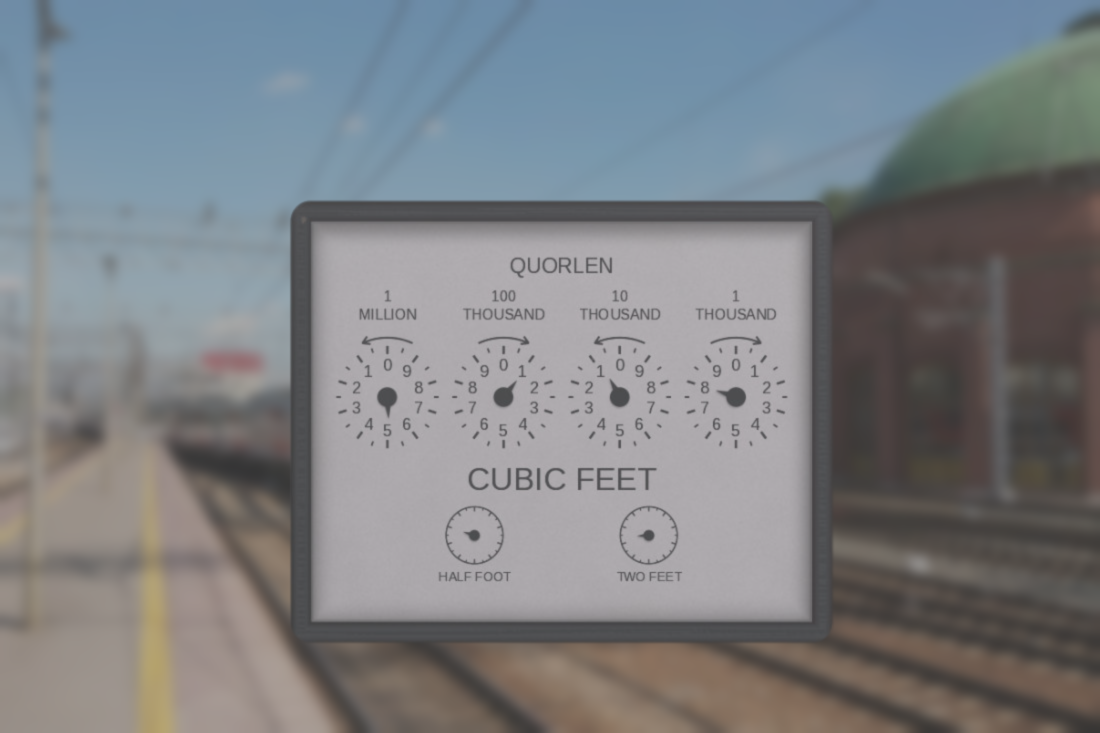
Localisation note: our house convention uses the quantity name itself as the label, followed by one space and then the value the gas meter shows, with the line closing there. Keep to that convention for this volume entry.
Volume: 510800 ft³
